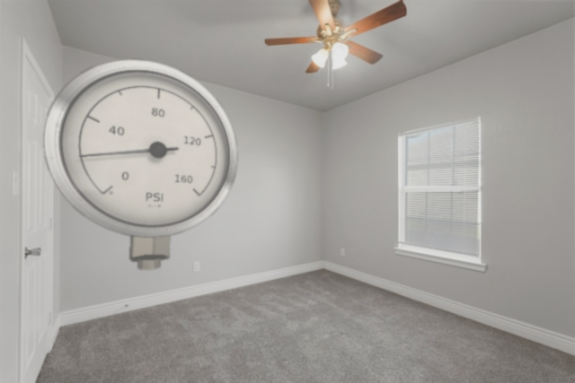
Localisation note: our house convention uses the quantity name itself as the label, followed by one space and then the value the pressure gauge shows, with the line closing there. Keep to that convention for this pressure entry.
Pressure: 20 psi
